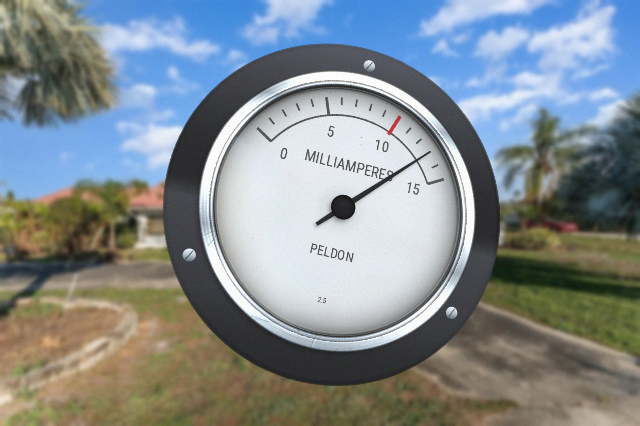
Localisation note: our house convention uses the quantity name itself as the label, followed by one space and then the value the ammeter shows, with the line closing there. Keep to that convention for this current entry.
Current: 13 mA
